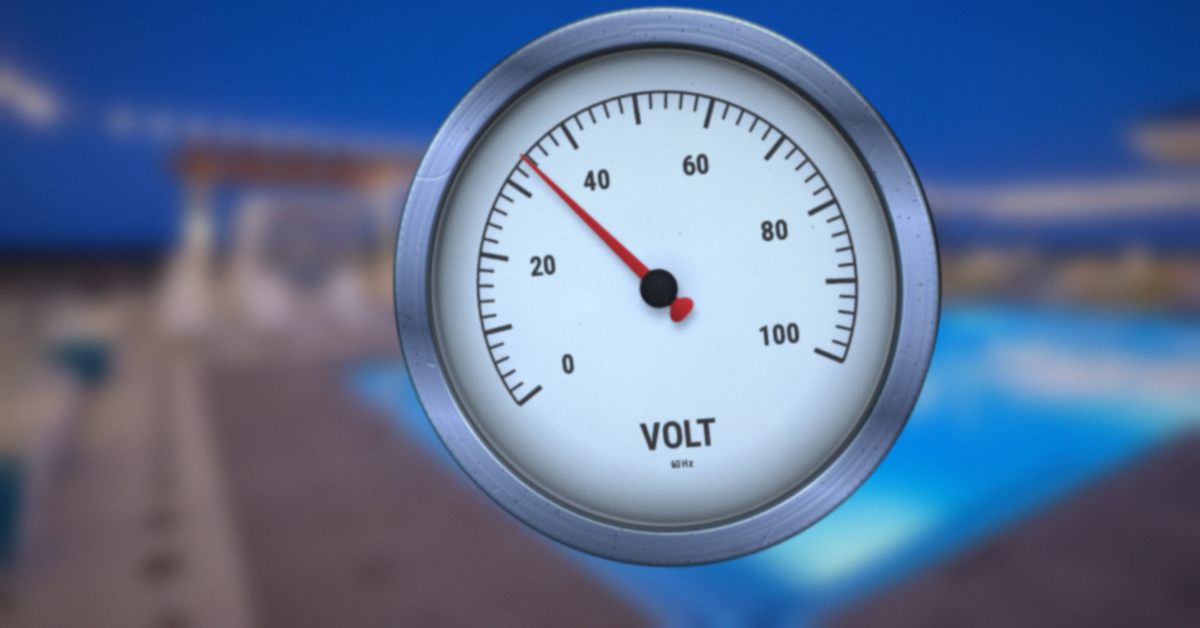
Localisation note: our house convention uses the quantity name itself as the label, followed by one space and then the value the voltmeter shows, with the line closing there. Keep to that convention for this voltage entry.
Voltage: 34 V
